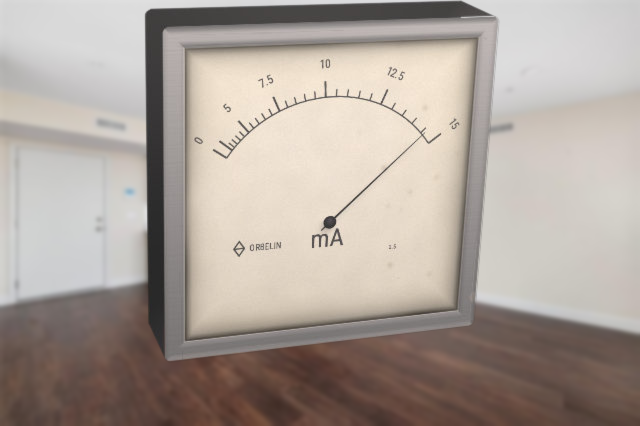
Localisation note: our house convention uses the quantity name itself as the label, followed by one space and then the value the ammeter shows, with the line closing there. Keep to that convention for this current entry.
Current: 14.5 mA
